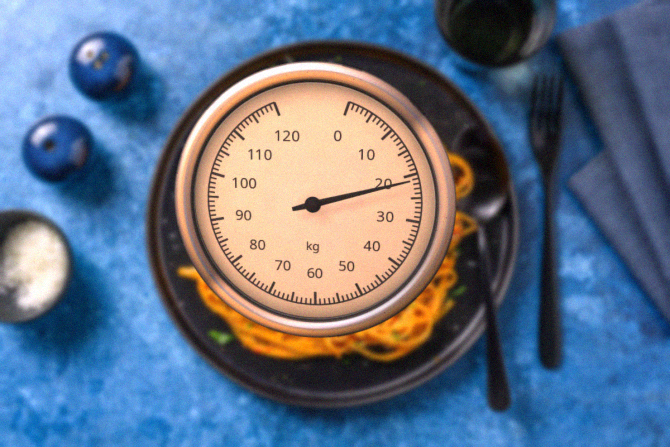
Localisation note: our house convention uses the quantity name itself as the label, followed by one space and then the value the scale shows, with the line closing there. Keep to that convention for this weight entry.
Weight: 21 kg
